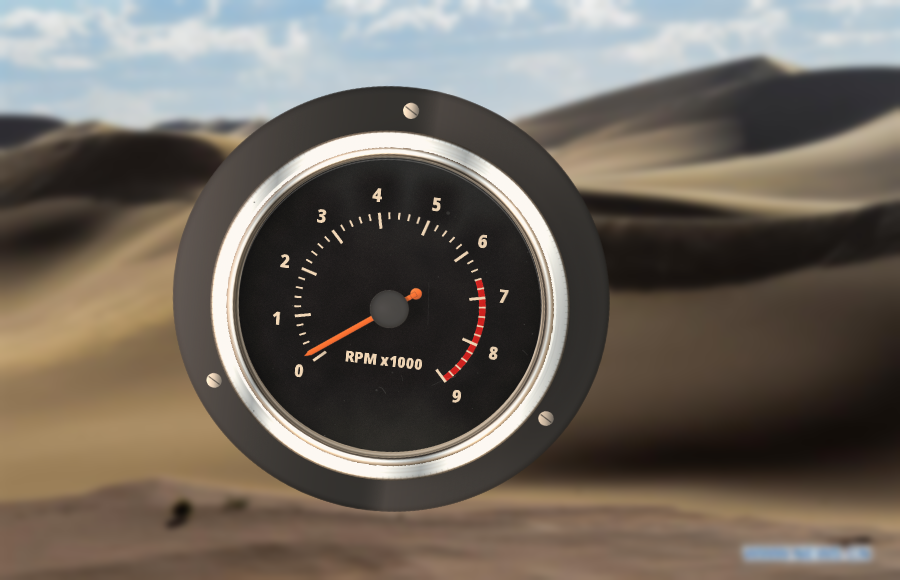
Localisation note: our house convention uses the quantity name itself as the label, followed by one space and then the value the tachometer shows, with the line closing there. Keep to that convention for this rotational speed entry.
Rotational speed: 200 rpm
